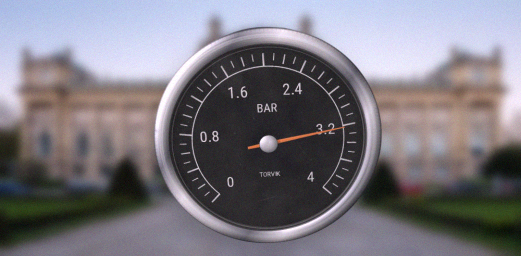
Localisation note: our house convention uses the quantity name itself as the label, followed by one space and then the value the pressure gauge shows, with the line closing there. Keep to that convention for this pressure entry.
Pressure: 3.2 bar
